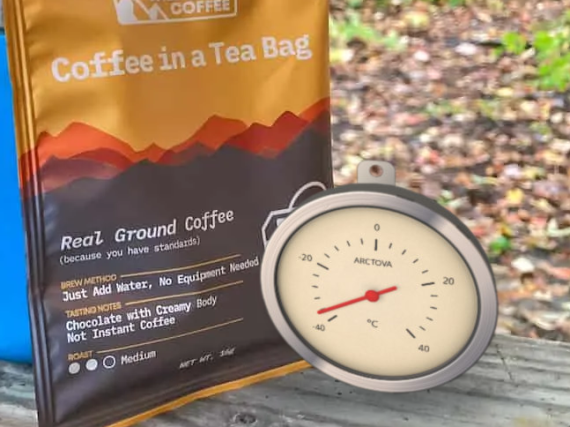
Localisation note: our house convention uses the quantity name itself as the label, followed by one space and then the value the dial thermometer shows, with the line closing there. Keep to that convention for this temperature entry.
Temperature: -36 °C
